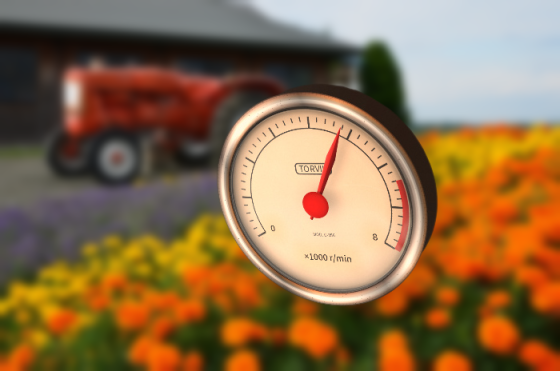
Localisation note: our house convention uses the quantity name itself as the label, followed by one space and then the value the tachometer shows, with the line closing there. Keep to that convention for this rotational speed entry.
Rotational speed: 4800 rpm
